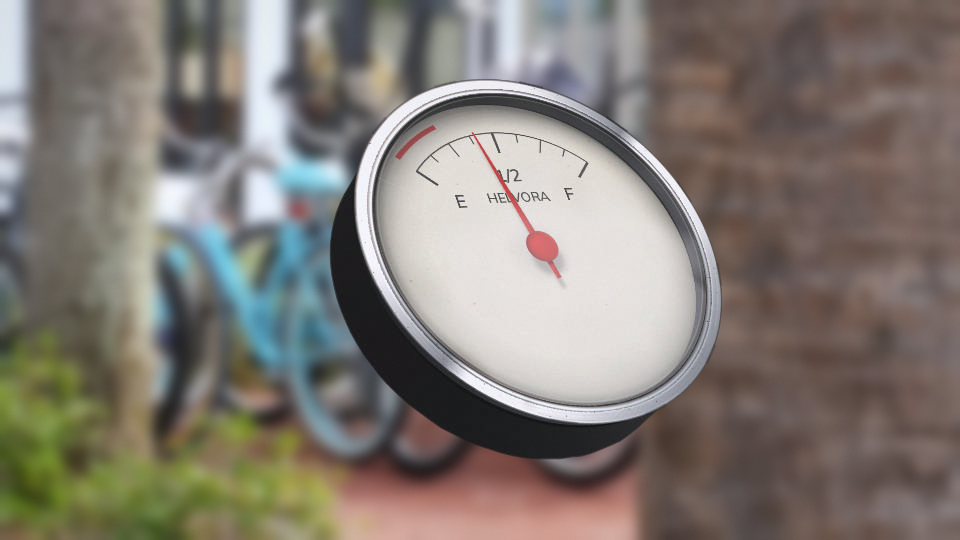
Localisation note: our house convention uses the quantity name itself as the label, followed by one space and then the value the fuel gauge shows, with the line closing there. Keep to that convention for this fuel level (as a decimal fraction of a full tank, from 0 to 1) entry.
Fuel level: 0.375
